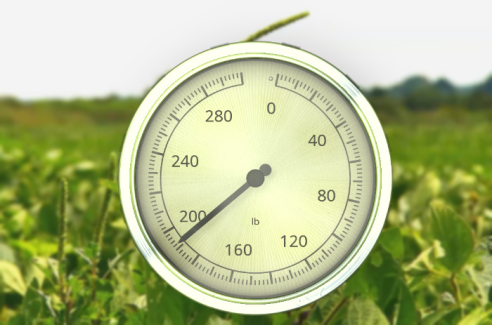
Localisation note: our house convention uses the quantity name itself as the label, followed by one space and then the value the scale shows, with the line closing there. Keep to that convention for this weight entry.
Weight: 192 lb
